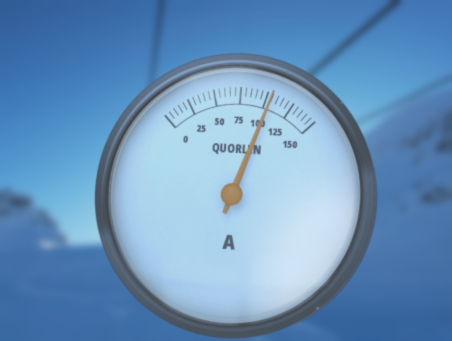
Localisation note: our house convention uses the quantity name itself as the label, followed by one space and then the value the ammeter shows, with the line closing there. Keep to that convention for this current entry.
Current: 105 A
